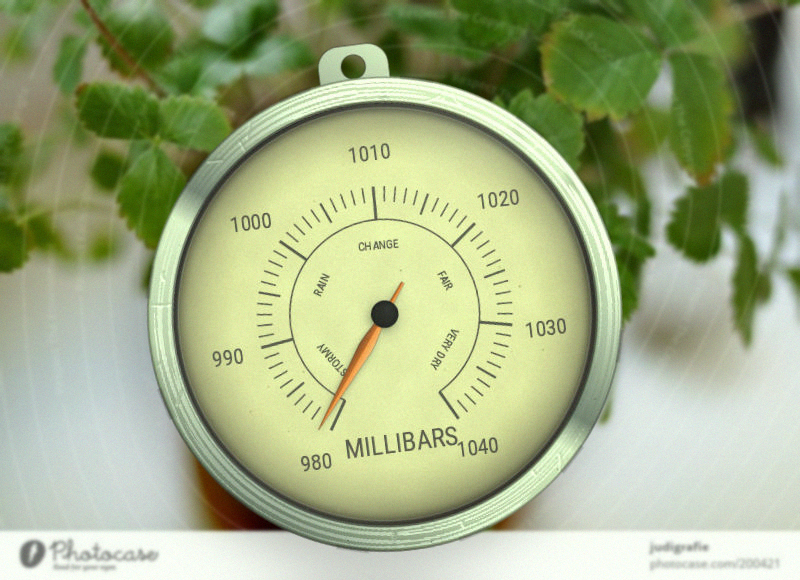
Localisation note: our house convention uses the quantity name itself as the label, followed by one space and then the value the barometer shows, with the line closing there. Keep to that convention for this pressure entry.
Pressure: 981 mbar
